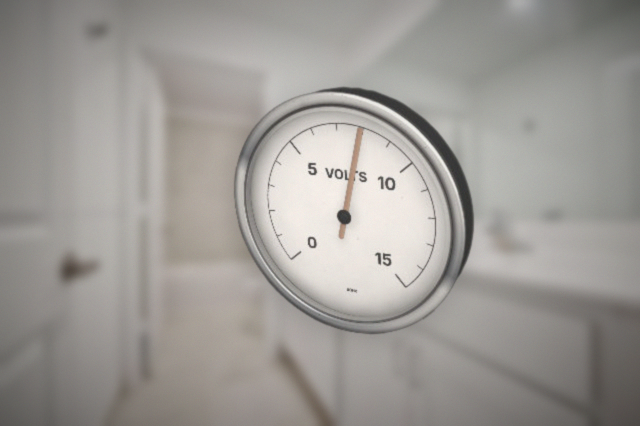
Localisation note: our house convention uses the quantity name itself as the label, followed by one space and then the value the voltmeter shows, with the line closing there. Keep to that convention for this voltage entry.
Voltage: 8 V
